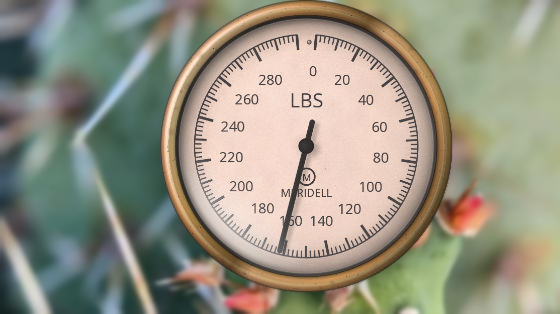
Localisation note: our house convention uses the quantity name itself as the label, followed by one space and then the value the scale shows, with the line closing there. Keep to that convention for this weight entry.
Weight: 162 lb
